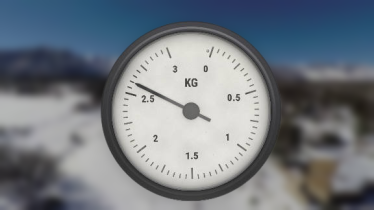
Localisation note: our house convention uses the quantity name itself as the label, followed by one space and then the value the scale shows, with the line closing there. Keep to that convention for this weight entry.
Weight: 2.6 kg
